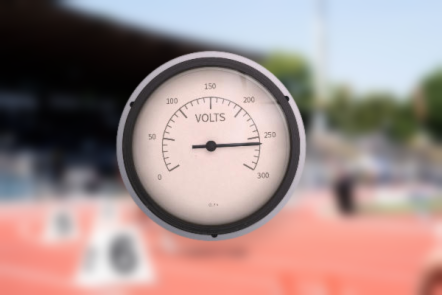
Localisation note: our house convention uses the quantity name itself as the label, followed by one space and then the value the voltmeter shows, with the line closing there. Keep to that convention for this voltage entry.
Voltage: 260 V
